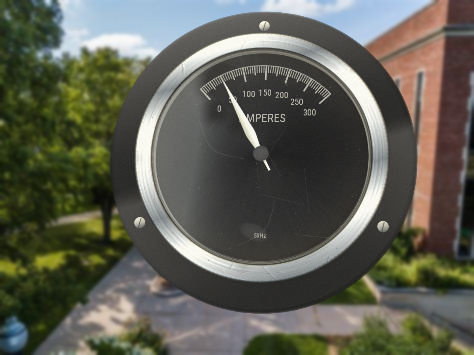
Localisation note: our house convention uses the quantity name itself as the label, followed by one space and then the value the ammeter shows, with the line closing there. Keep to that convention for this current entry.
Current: 50 A
